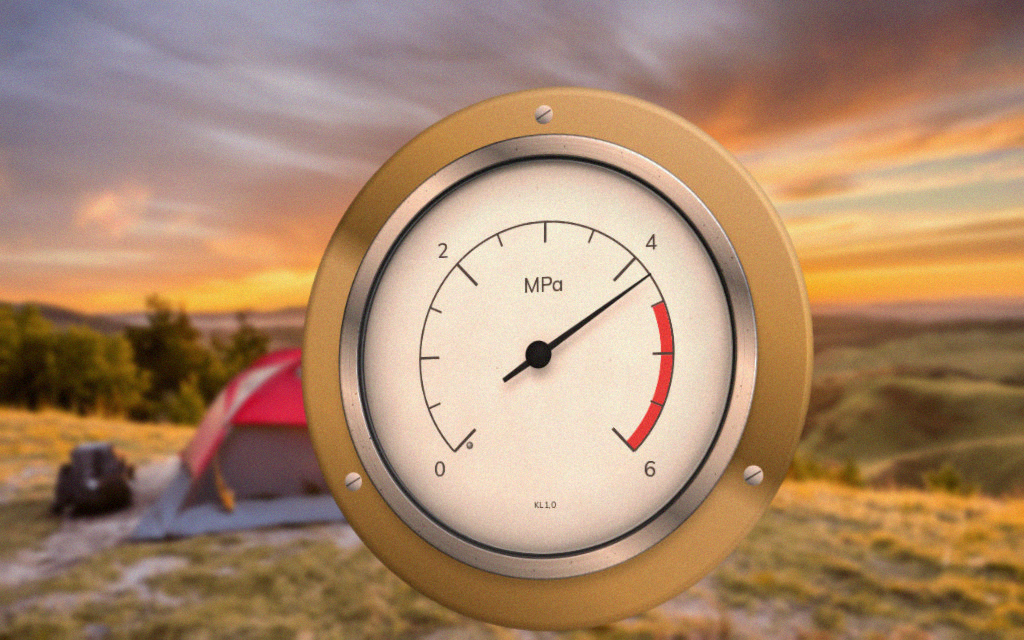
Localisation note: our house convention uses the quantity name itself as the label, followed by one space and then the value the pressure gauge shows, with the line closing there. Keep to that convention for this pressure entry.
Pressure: 4.25 MPa
